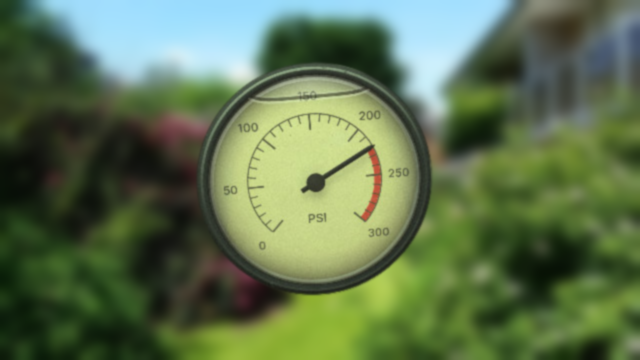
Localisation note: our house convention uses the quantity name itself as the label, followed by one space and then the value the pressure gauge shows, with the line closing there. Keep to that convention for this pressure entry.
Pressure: 220 psi
